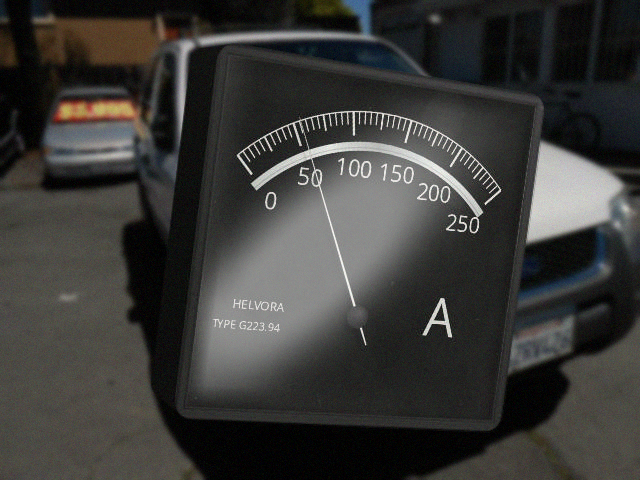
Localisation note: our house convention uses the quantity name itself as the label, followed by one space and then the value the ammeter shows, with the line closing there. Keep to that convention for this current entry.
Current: 55 A
